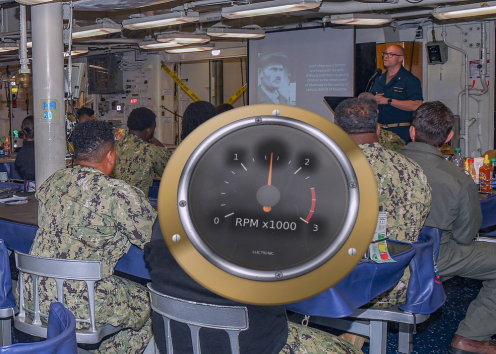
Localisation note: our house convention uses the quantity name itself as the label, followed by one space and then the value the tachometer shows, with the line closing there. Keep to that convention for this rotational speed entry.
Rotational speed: 1500 rpm
